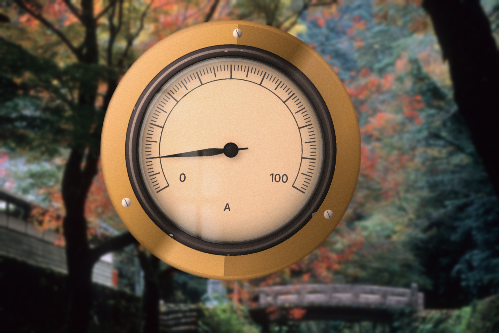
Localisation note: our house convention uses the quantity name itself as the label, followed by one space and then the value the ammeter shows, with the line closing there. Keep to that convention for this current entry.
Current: 10 A
